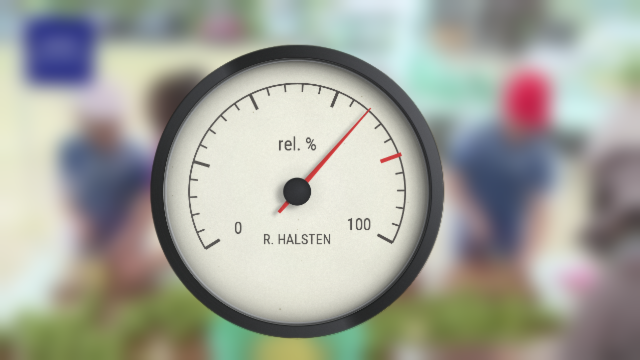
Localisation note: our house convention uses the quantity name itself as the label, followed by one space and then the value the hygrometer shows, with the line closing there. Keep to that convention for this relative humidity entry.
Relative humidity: 68 %
